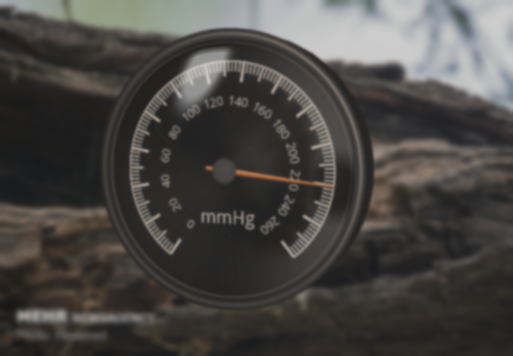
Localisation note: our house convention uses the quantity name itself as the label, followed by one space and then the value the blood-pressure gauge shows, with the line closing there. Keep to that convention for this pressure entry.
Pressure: 220 mmHg
